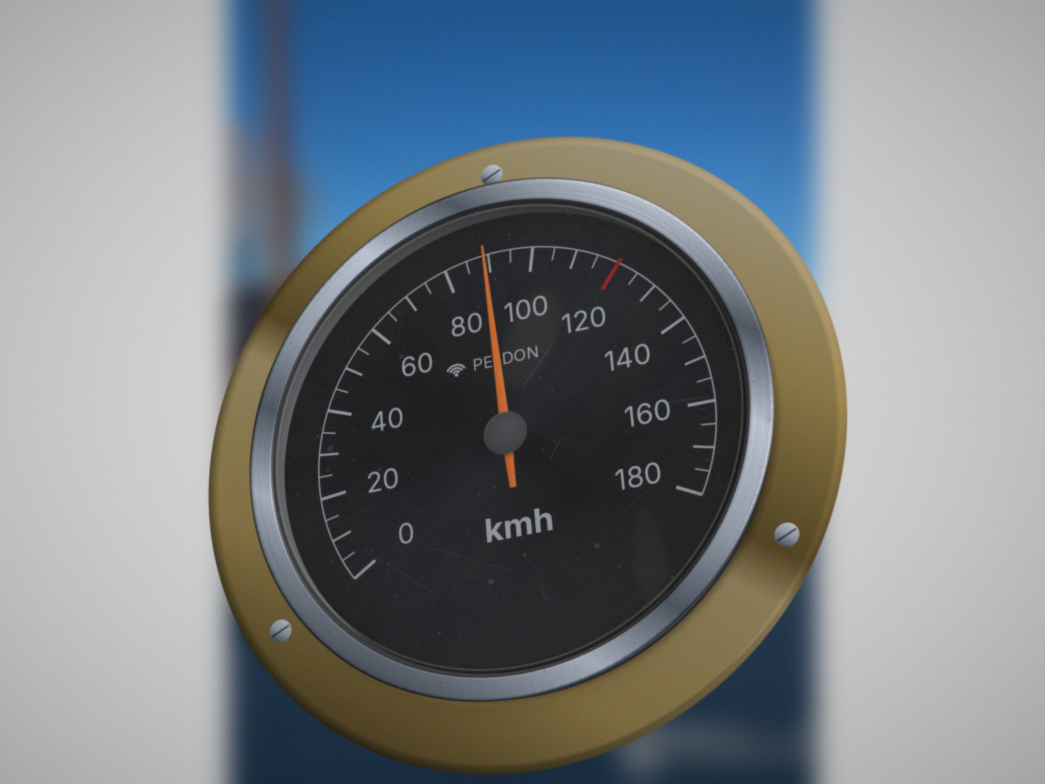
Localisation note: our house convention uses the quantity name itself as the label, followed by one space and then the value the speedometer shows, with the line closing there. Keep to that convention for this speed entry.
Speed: 90 km/h
